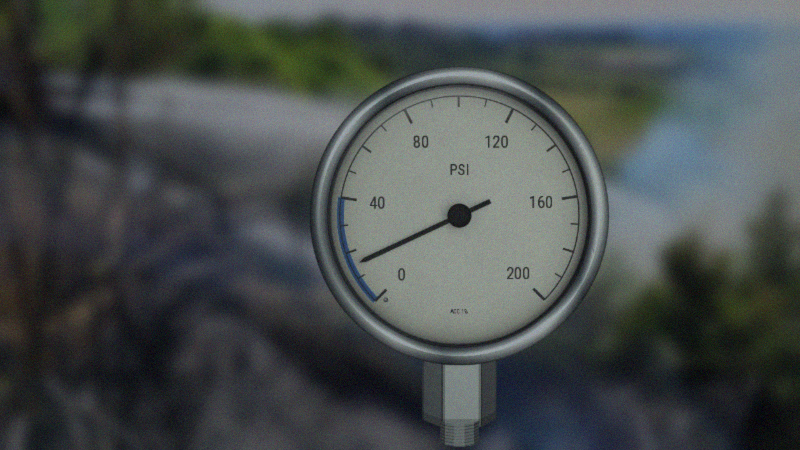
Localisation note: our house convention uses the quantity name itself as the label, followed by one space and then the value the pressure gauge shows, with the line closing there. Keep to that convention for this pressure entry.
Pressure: 15 psi
